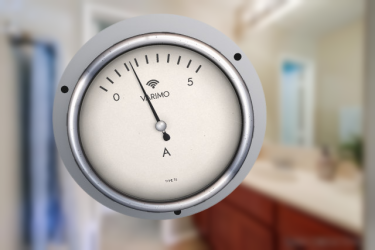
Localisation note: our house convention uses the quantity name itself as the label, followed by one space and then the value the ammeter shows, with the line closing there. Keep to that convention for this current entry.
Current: 1.75 A
